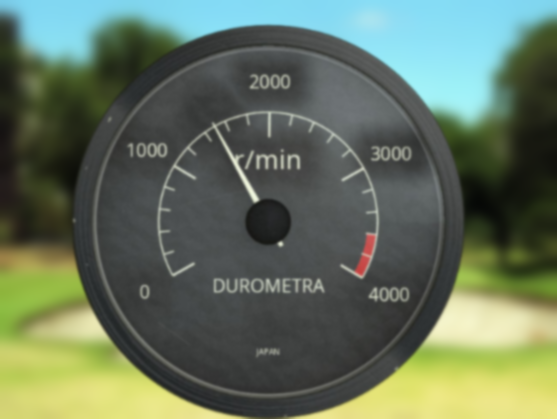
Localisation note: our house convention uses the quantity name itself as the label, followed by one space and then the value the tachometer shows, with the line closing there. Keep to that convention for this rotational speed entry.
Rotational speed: 1500 rpm
